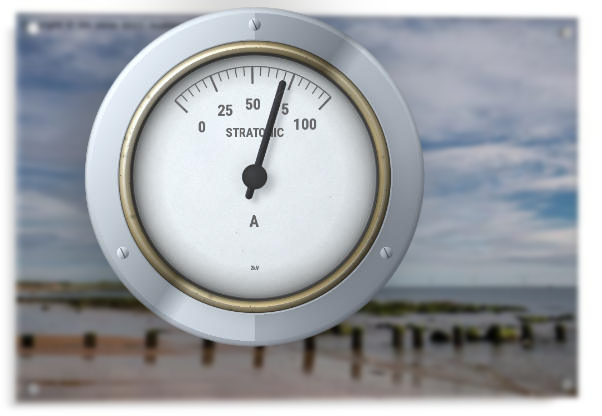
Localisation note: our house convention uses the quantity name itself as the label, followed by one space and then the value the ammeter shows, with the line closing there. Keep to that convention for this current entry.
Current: 70 A
